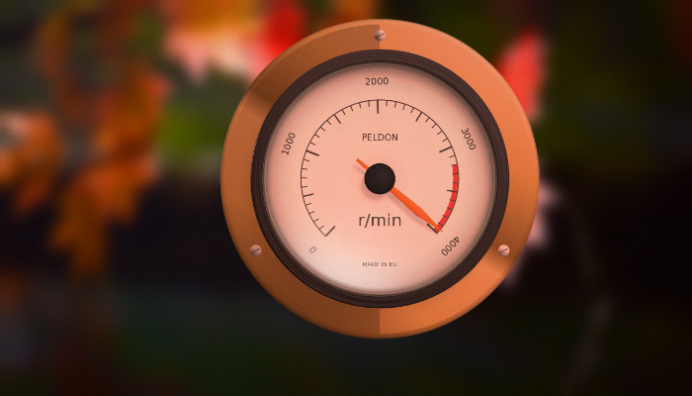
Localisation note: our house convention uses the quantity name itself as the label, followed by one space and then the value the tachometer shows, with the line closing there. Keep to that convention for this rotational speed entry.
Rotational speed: 3950 rpm
